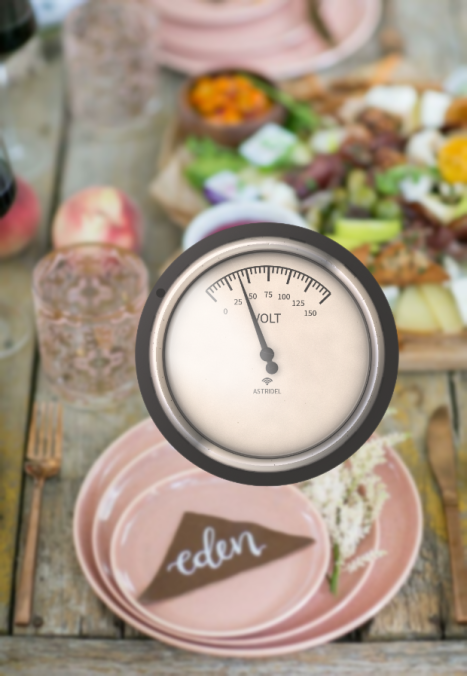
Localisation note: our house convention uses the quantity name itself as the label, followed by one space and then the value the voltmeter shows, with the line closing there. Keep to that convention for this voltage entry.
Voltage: 40 V
